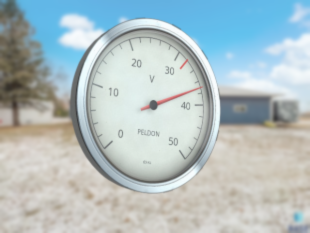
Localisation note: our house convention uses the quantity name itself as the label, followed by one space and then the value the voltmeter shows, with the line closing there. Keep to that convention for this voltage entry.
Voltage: 37 V
